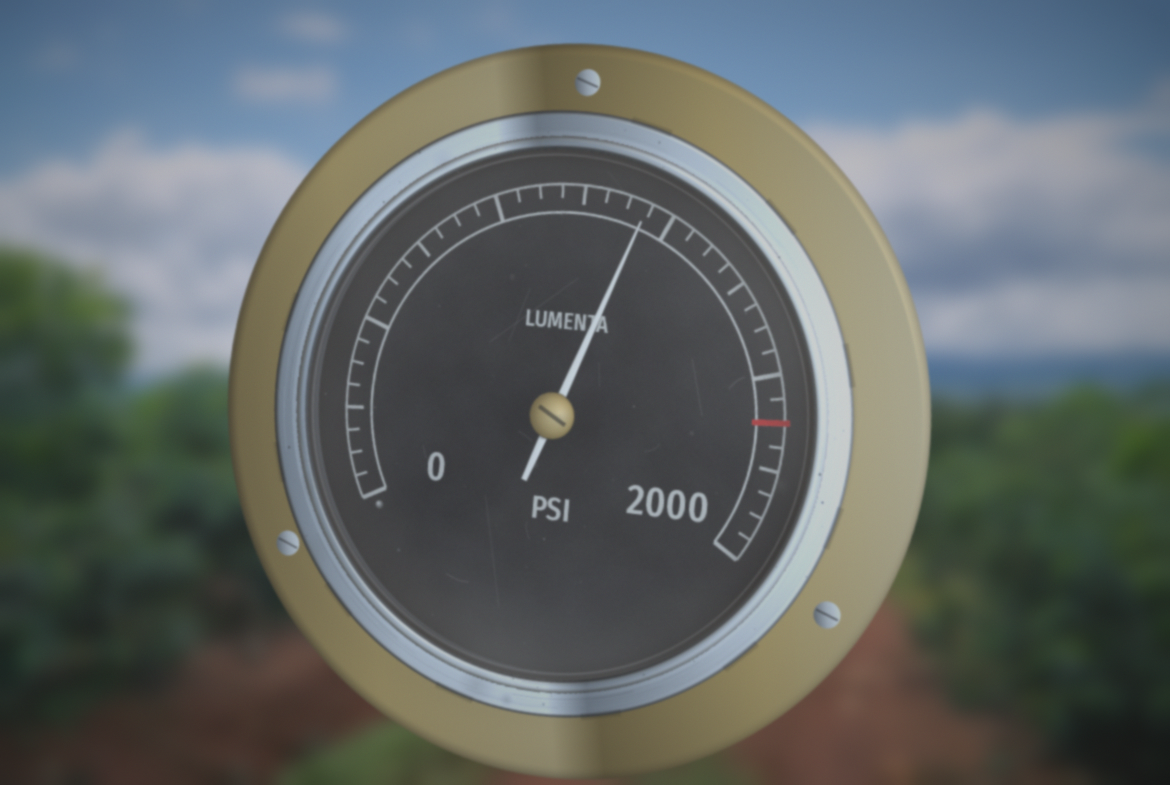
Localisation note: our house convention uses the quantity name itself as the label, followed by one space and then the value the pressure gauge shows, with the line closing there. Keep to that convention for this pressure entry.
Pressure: 1150 psi
